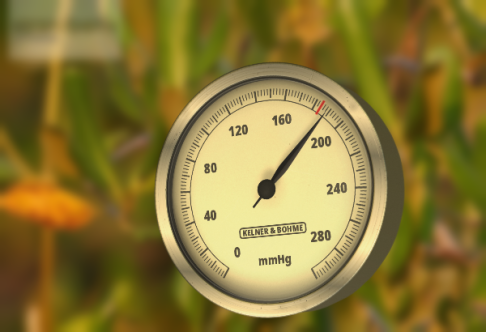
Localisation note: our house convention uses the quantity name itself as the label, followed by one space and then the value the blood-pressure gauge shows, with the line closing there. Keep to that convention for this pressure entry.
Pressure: 190 mmHg
